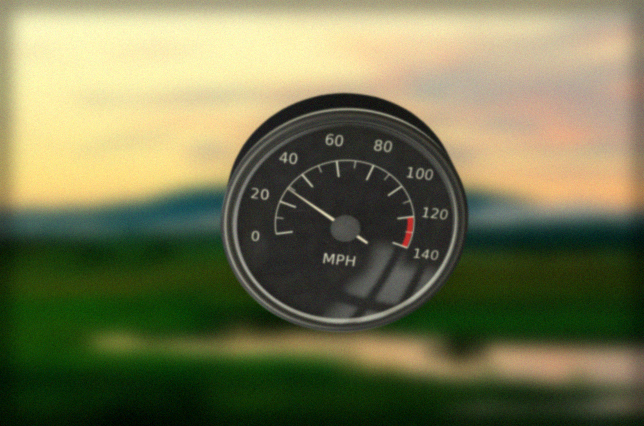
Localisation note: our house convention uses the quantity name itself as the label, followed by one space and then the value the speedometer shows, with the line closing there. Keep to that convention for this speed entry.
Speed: 30 mph
